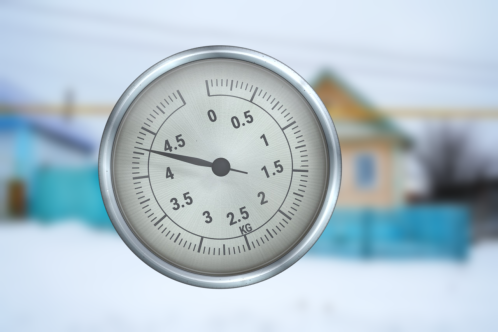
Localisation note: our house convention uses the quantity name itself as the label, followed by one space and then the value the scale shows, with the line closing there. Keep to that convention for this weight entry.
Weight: 4.3 kg
